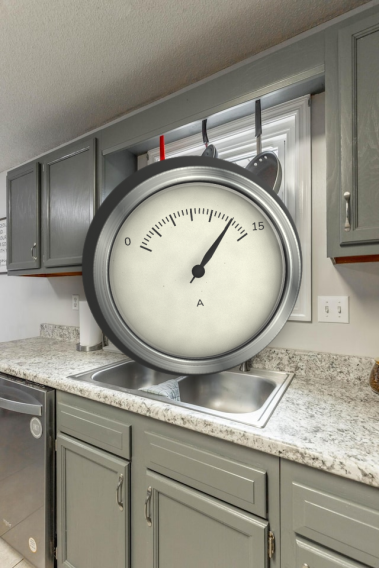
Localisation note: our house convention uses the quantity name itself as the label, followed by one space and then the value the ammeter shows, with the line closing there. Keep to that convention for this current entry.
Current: 12.5 A
